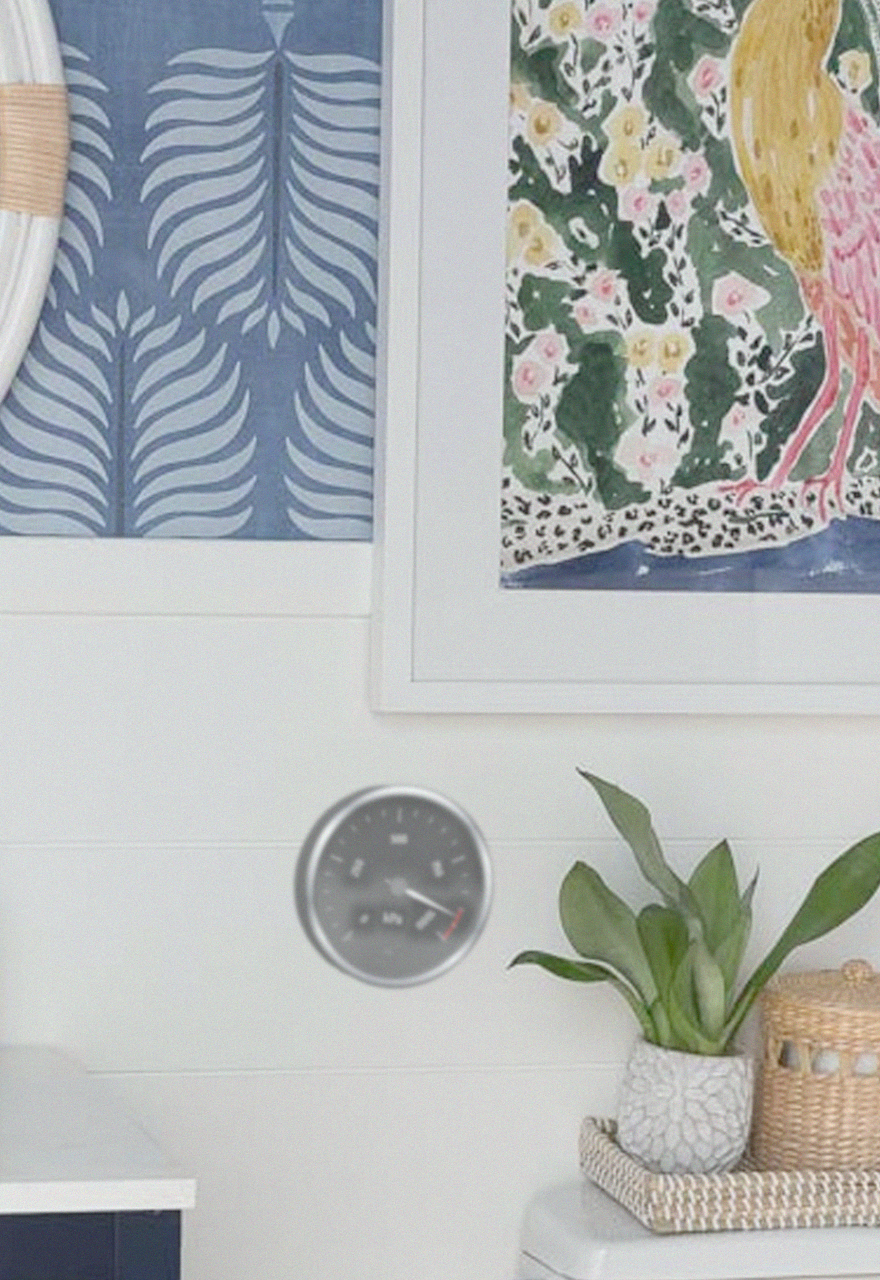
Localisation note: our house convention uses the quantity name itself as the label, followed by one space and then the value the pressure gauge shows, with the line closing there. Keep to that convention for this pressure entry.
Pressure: 925 kPa
